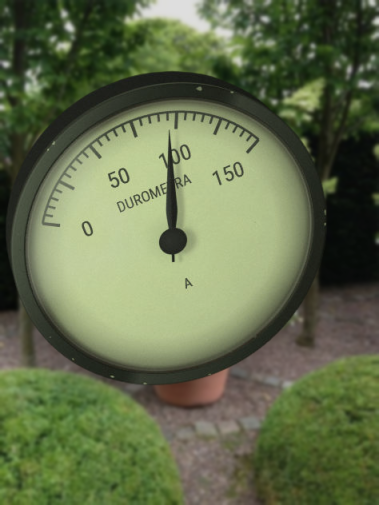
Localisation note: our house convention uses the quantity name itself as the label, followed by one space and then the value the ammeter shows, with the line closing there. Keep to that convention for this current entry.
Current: 95 A
